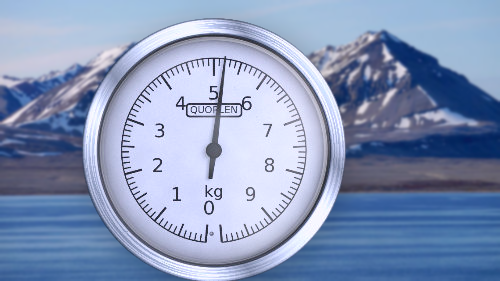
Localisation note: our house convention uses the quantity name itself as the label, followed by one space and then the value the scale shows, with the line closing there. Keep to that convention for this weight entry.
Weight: 5.2 kg
